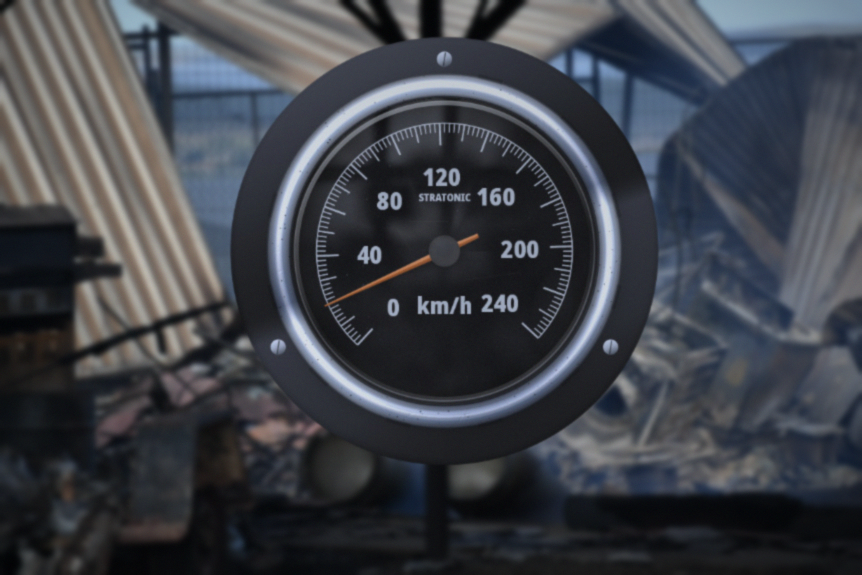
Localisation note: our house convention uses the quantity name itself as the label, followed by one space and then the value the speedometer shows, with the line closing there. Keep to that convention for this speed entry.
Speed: 20 km/h
